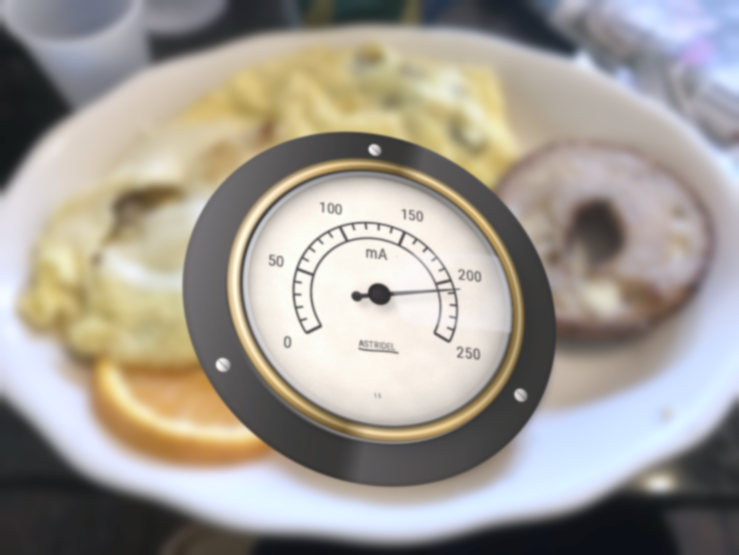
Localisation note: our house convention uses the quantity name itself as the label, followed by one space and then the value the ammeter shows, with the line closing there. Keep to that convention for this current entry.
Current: 210 mA
